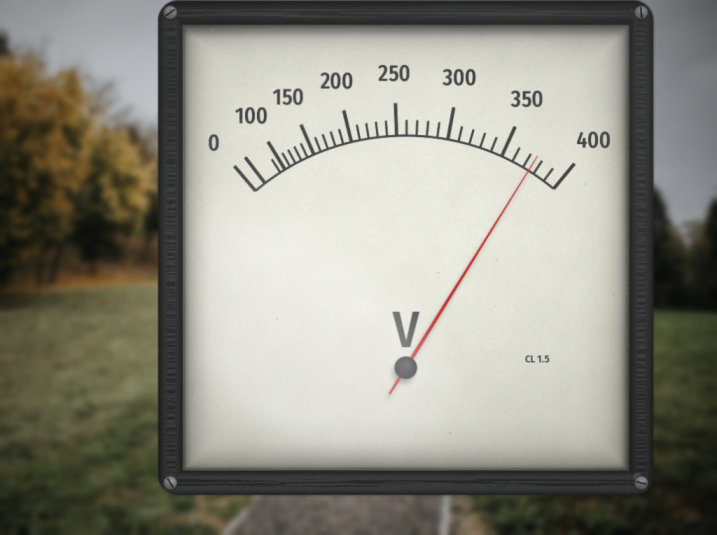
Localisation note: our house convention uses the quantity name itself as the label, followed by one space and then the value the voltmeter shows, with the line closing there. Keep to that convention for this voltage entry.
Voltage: 375 V
